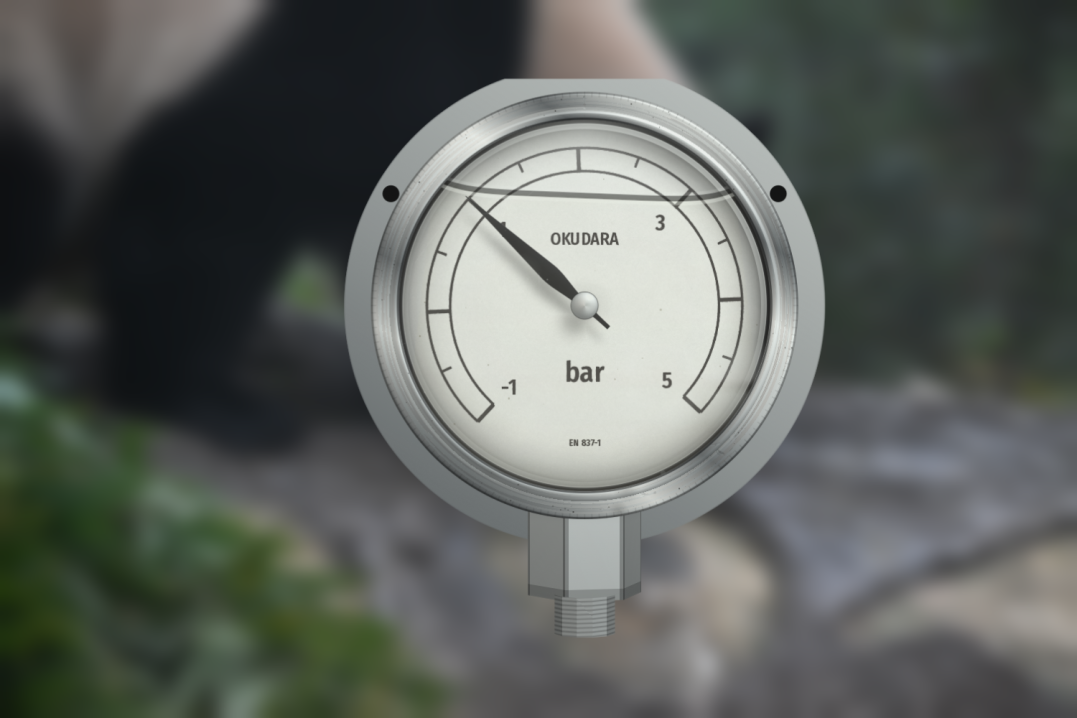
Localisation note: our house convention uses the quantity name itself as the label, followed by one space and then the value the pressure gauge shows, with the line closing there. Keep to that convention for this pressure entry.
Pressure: 1 bar
